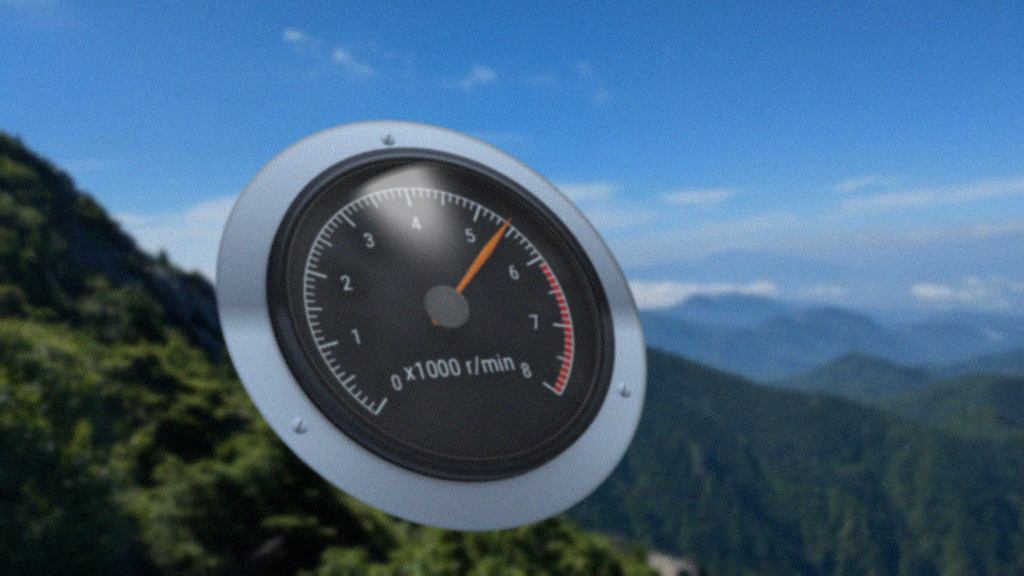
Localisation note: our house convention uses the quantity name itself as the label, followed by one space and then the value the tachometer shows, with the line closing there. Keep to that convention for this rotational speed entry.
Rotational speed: 5400 rpm
